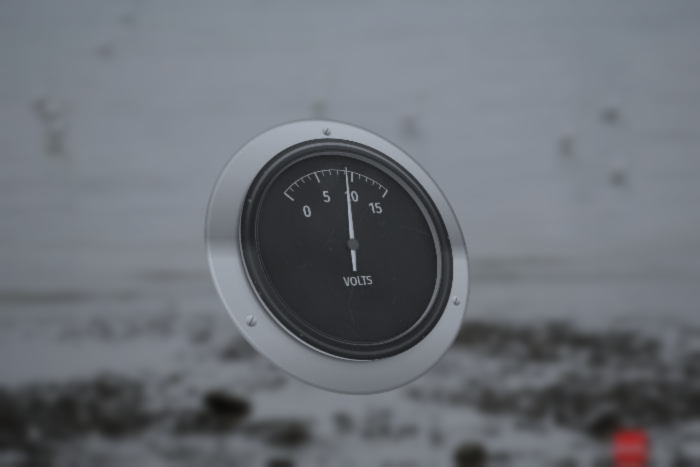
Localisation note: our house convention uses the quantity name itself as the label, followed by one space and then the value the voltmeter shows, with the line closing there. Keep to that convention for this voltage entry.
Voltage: 9 V
